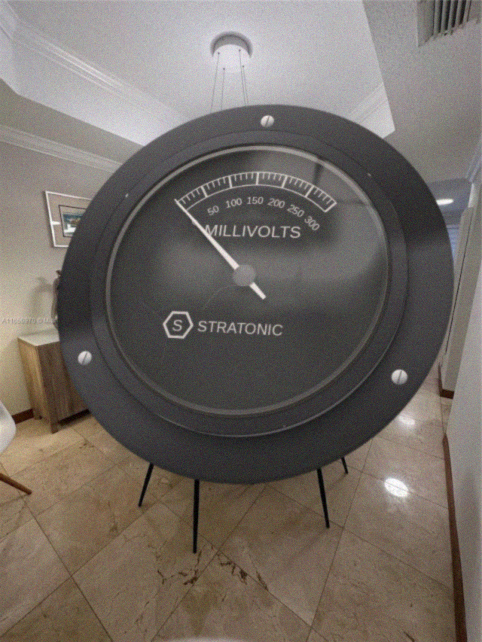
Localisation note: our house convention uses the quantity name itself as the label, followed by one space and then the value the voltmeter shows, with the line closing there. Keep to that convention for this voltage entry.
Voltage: 0 mV
